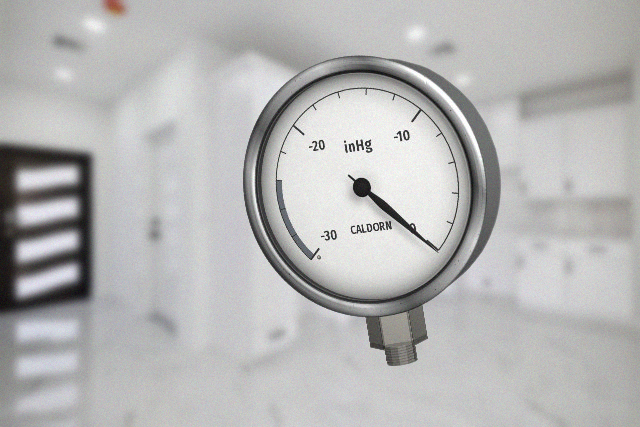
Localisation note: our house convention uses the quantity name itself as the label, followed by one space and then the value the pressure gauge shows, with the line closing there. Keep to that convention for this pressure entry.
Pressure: 0 inHg
